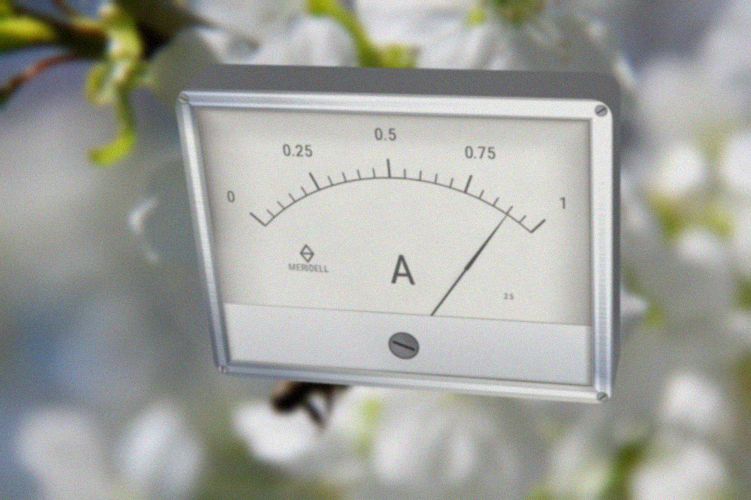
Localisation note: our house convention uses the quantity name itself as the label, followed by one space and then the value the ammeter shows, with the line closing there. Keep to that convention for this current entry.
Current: 0.9 A
